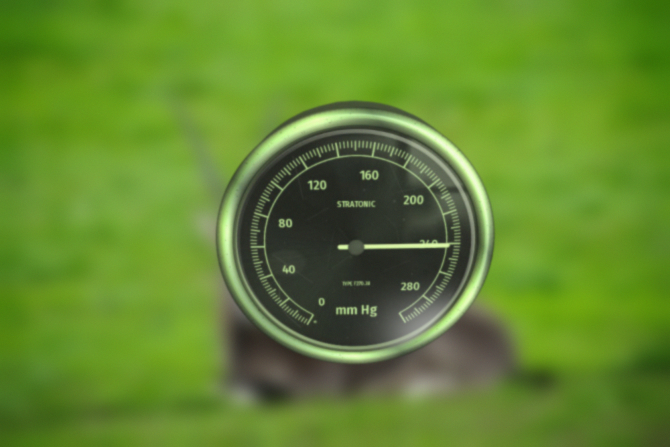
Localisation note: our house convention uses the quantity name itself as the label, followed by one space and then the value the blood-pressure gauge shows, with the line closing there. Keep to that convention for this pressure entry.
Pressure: 240 mmHg
